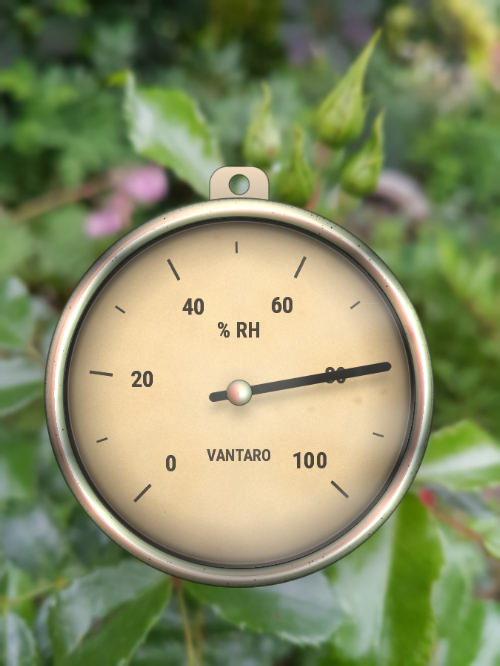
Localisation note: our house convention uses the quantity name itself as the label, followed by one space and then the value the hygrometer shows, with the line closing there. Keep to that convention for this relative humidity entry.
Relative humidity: 80 %
